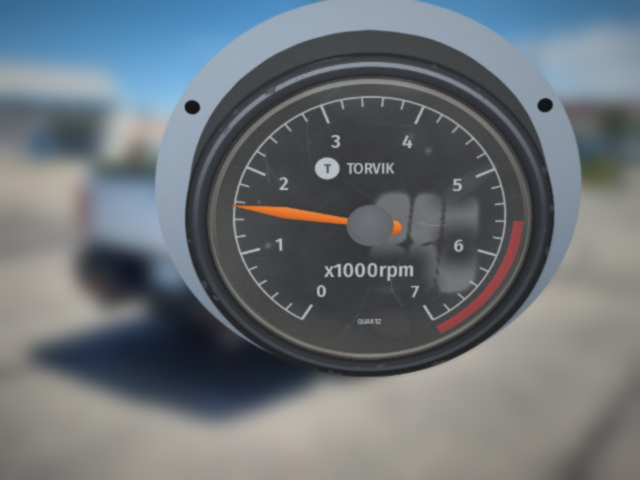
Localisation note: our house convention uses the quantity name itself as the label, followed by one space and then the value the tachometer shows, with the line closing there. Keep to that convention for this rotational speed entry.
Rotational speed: 1600 rpm
